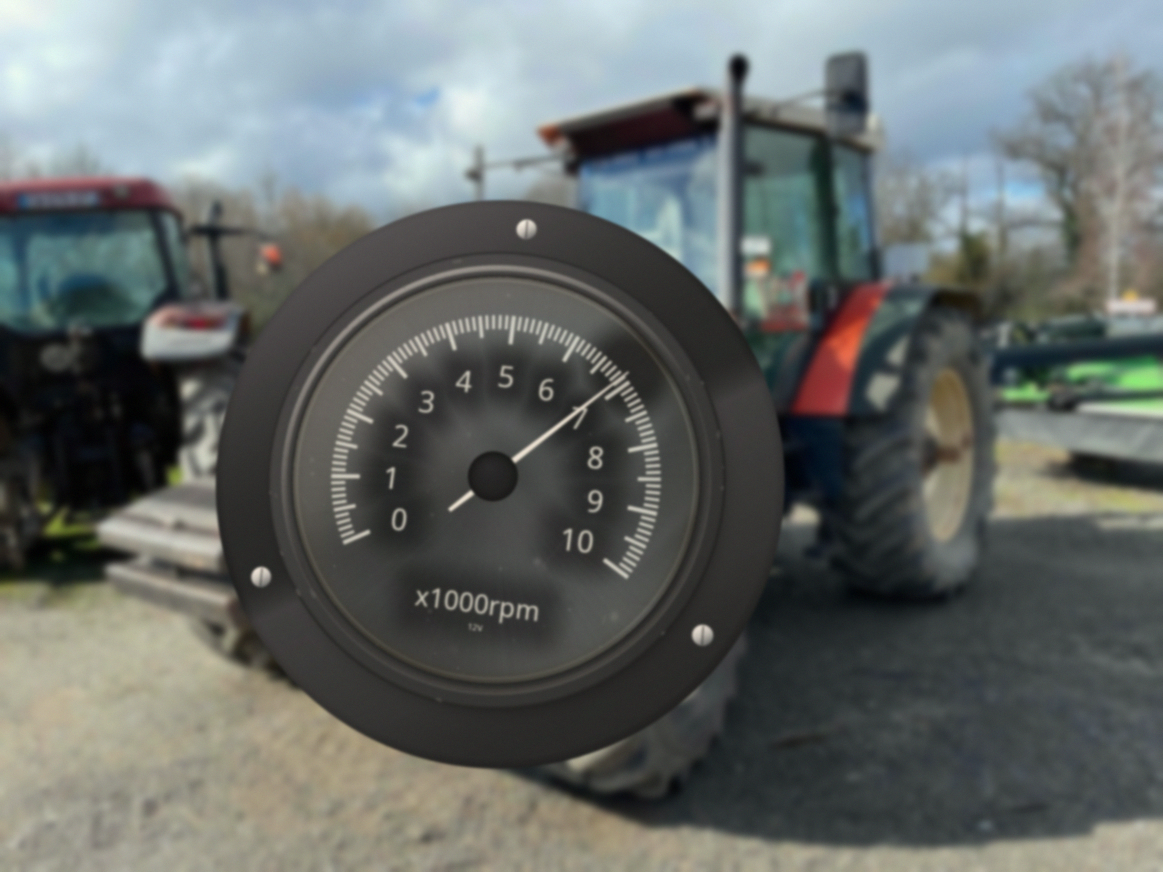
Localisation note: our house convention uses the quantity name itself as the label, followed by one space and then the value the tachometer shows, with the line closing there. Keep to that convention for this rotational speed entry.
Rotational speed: 6900 rpm
